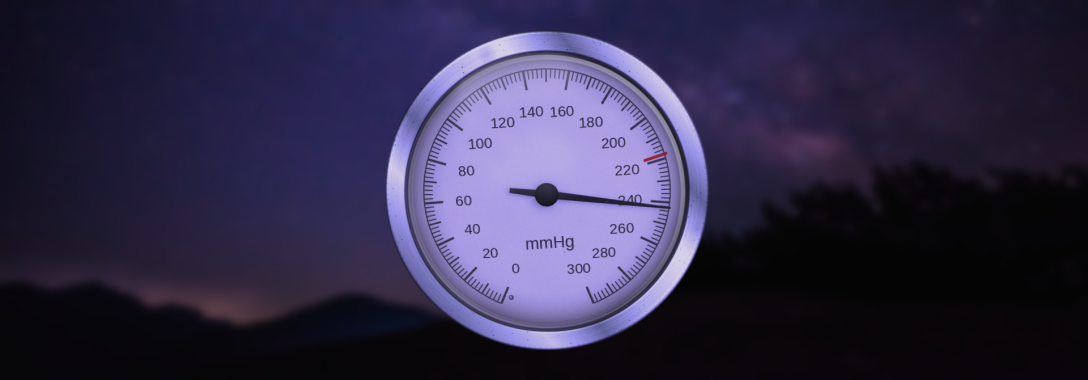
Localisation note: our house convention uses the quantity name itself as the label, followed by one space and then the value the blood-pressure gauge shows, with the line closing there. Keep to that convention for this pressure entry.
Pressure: 242 mmHg
